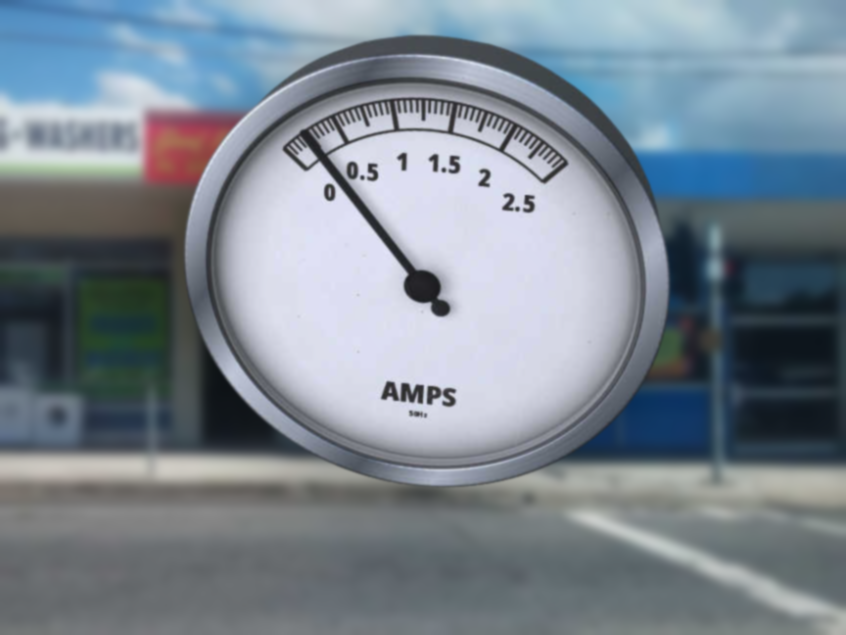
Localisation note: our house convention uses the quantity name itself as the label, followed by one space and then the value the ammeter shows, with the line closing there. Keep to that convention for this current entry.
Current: 0.25 A
